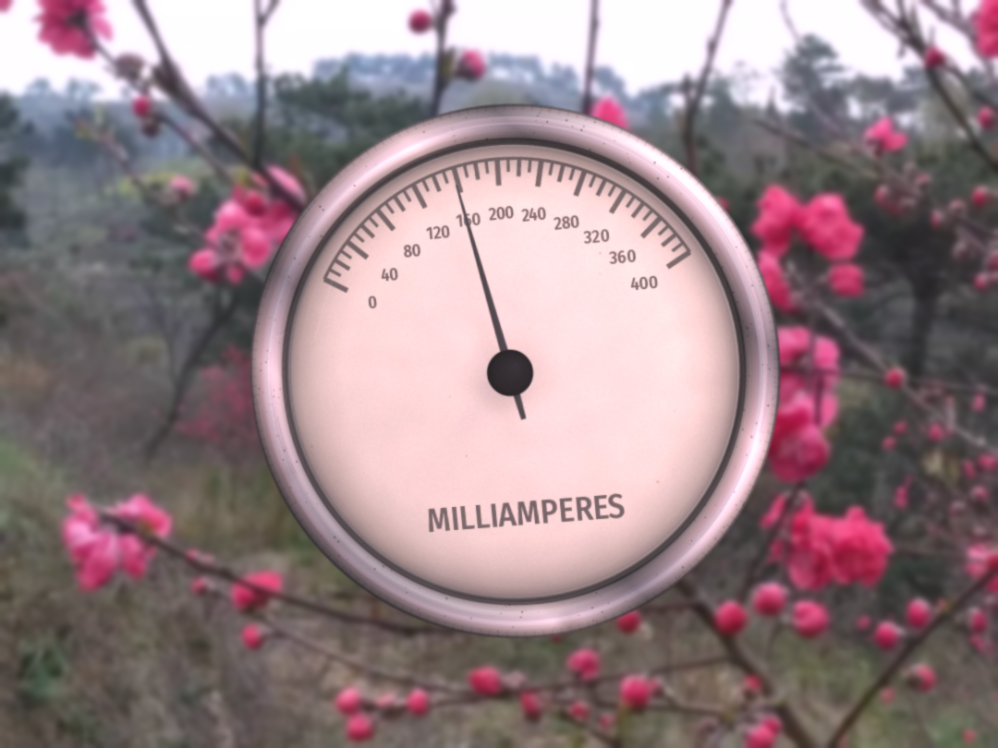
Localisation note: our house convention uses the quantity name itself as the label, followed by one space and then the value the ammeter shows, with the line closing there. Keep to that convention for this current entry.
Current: 160 mA
